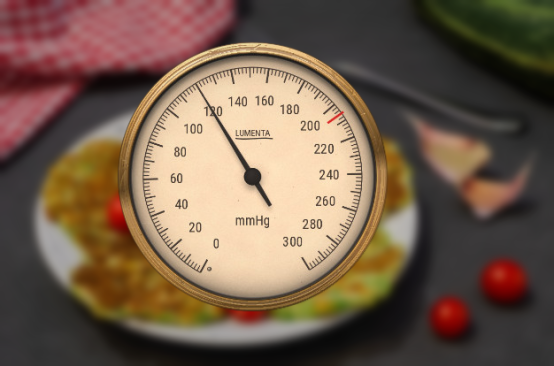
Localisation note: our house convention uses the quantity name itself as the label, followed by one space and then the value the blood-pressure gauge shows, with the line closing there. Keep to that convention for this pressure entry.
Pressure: 120 mmHg
